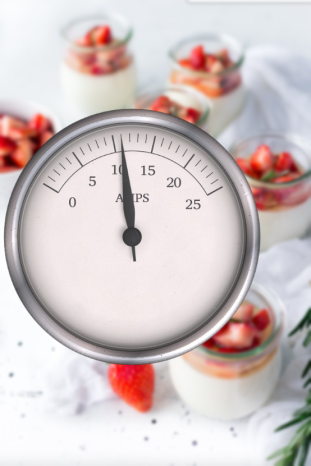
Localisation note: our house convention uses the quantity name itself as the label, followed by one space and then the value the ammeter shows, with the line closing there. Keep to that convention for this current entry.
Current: 11 A
